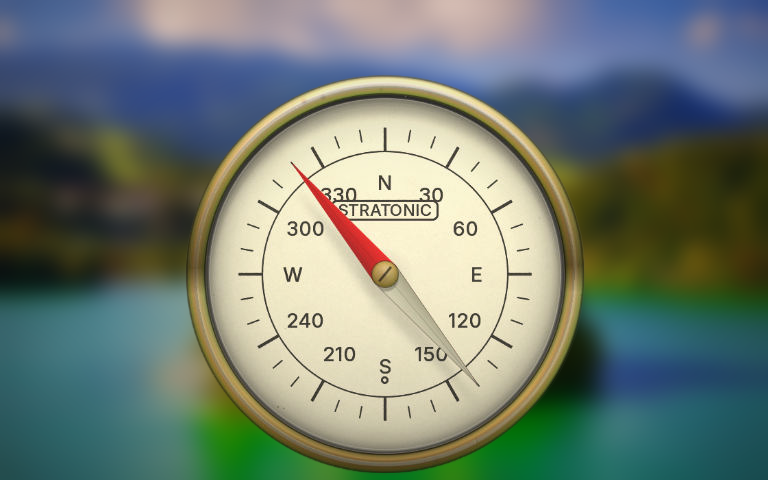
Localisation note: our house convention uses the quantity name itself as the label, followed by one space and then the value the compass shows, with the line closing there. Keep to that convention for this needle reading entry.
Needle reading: 320 °
